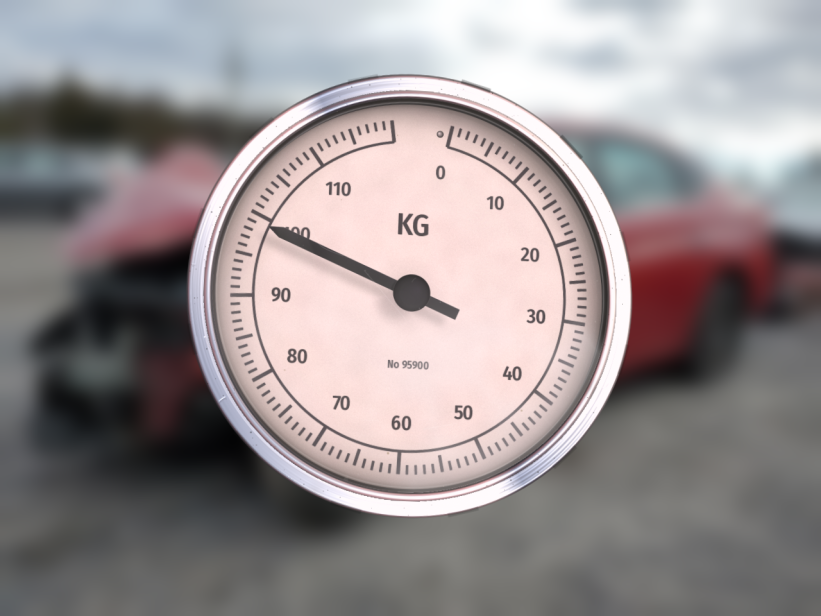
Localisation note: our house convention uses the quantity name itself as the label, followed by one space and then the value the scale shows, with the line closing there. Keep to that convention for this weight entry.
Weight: 99 kg
